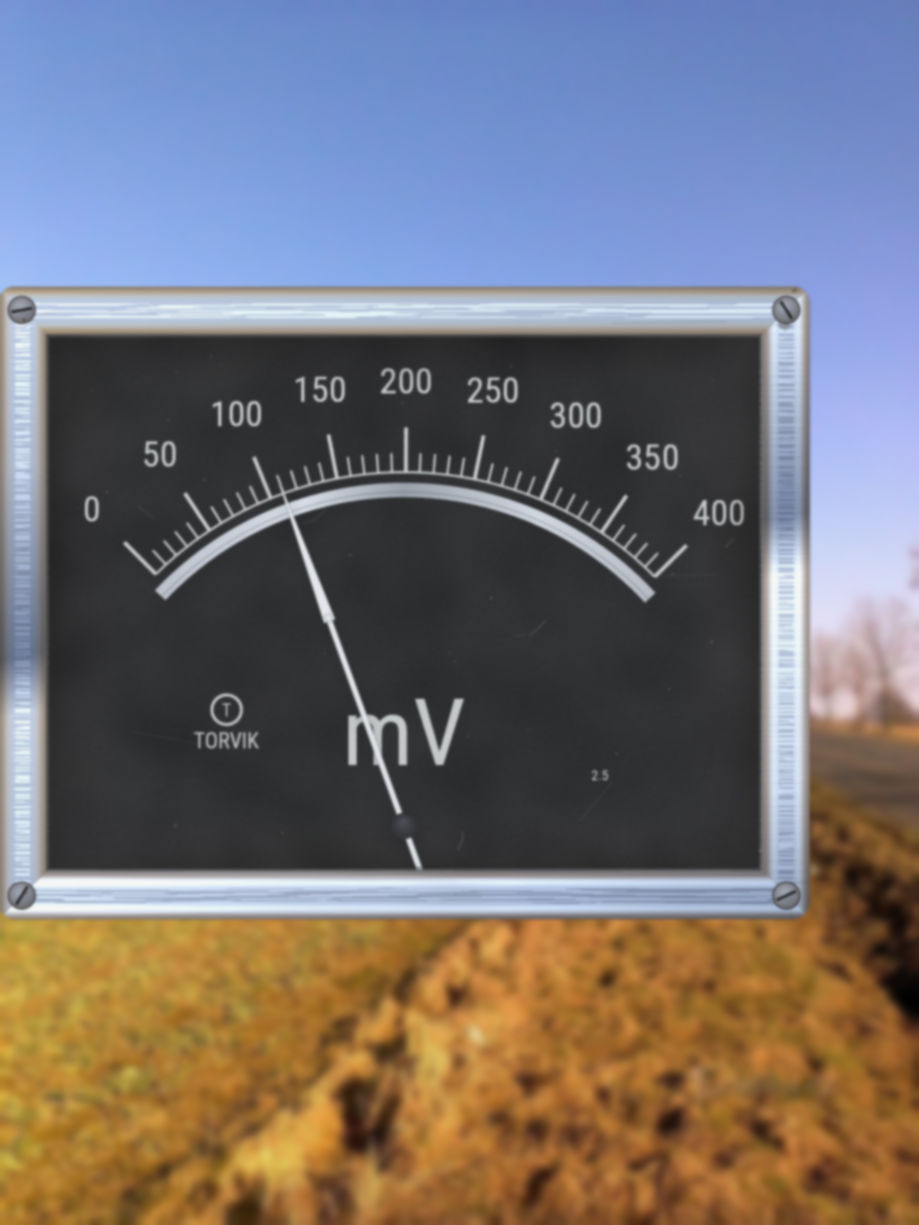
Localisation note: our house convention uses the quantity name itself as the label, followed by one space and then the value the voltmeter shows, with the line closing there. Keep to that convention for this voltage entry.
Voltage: 110 mV
